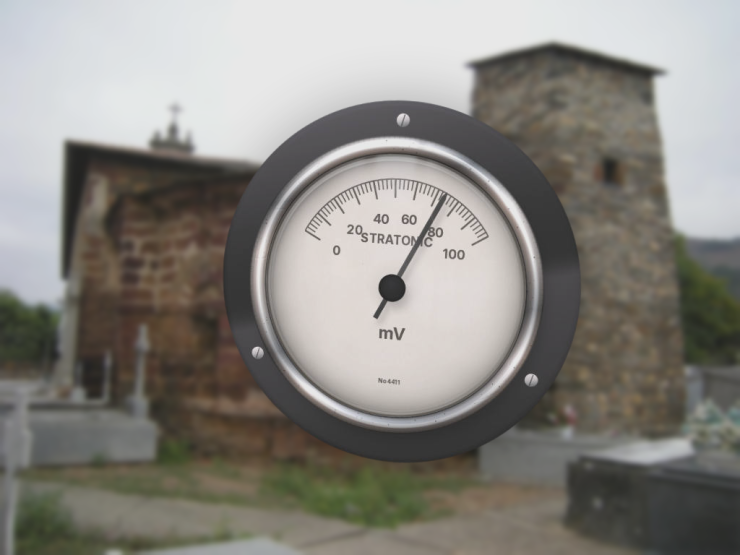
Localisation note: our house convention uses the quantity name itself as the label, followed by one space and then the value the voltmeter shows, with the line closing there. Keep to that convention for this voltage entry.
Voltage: 74 mV
